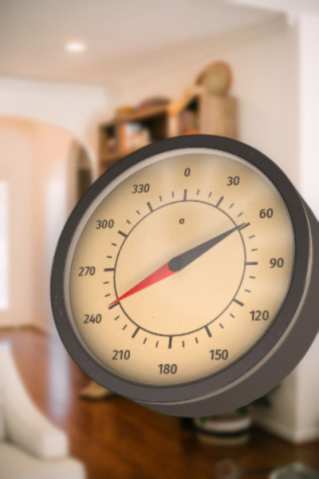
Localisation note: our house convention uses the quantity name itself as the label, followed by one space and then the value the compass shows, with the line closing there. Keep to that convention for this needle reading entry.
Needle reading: 240 °
